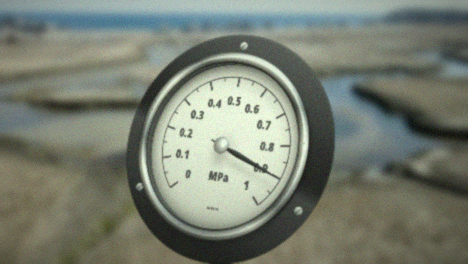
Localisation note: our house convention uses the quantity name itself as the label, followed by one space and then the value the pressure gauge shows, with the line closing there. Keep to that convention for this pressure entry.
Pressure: 0.9 MPa
